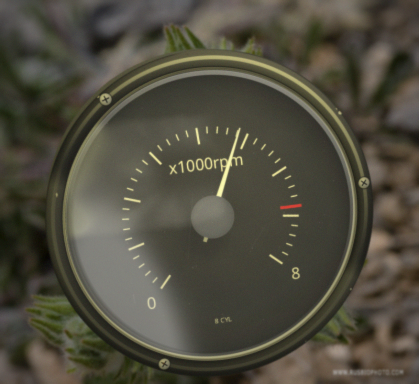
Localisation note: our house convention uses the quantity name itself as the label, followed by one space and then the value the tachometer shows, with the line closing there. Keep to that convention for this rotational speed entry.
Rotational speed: 4800 rpm
